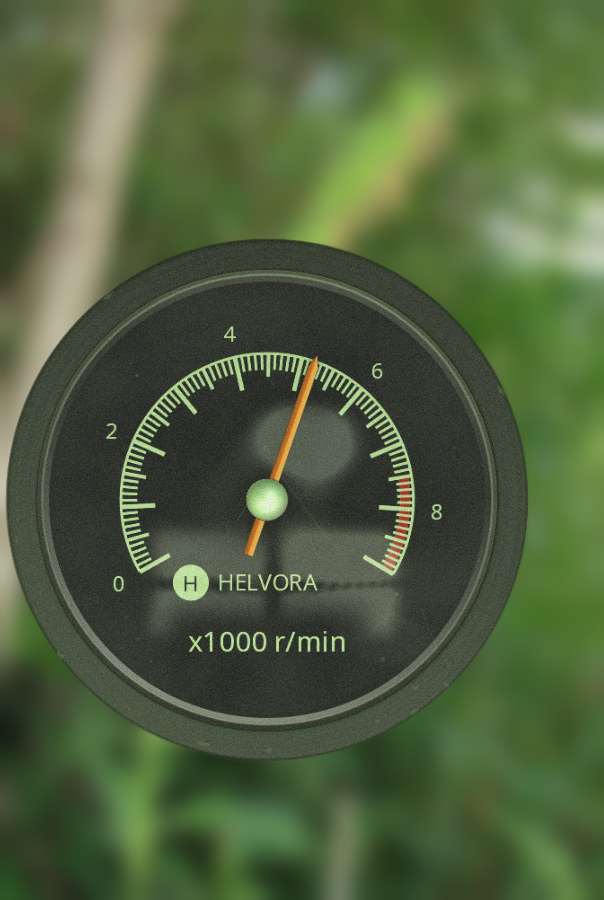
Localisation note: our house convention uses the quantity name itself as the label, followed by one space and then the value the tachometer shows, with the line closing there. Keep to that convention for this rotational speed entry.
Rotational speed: 5200 rpm
